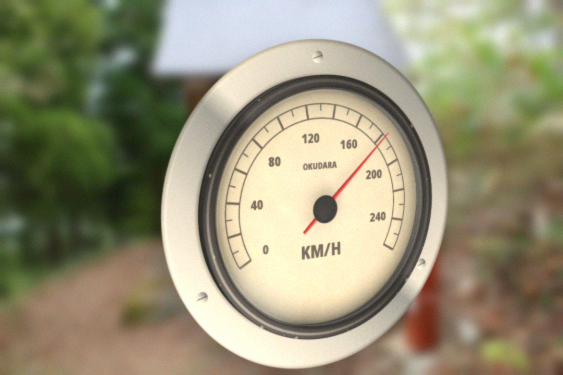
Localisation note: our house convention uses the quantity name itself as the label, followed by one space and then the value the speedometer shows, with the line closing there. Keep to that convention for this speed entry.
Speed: 180 km/h
